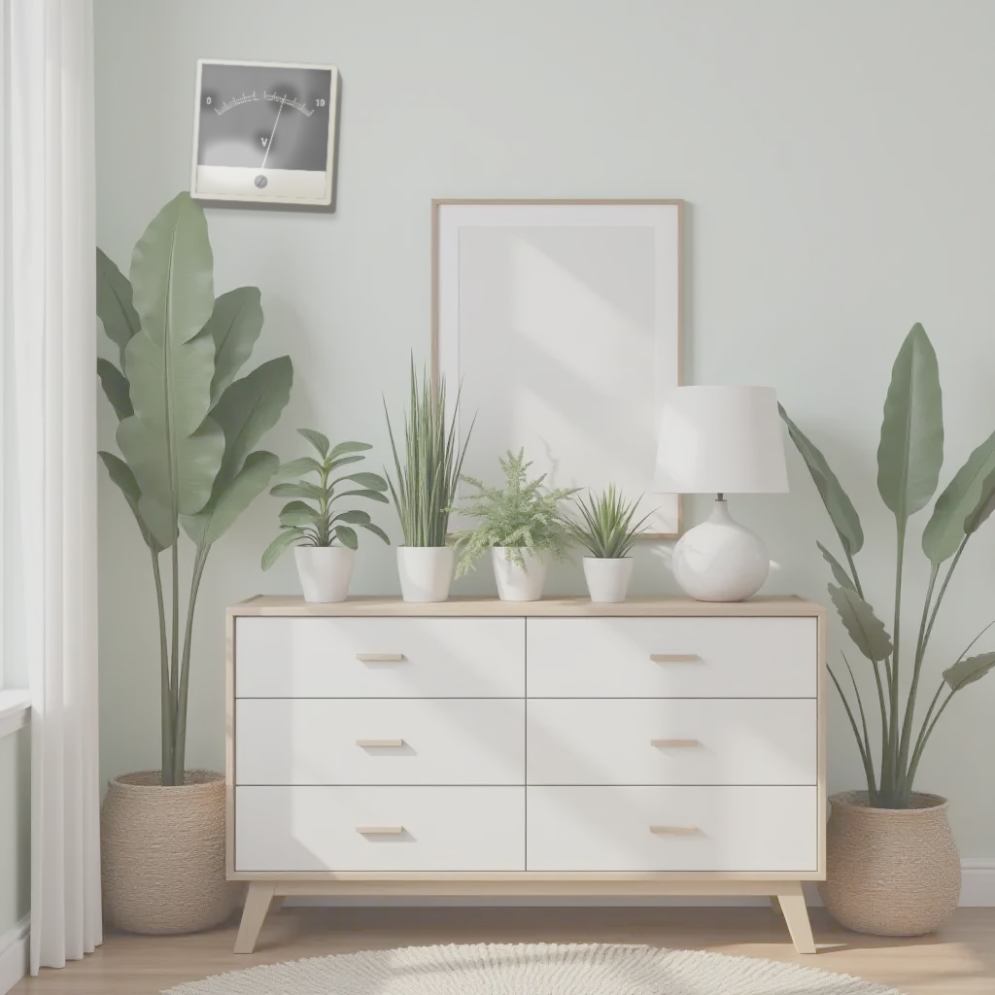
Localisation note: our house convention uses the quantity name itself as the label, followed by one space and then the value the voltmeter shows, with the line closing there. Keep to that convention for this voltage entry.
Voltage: 7 V
